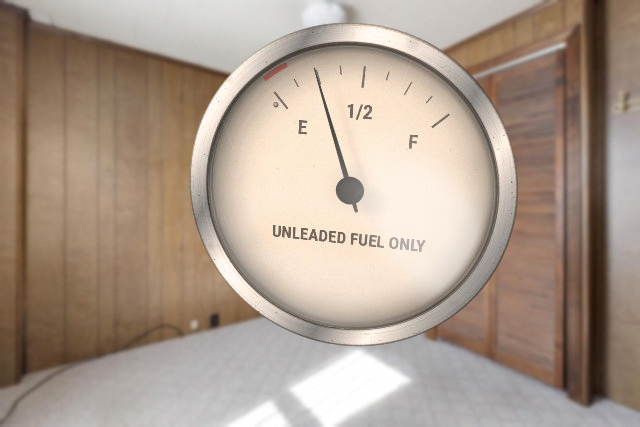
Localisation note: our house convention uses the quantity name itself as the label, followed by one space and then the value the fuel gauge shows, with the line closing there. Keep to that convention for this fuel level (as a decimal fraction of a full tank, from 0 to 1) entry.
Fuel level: 0.25
